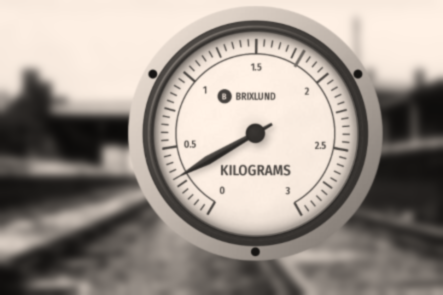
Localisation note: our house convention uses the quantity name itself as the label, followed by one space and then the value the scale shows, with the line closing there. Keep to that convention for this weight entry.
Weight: 0.3 kg
